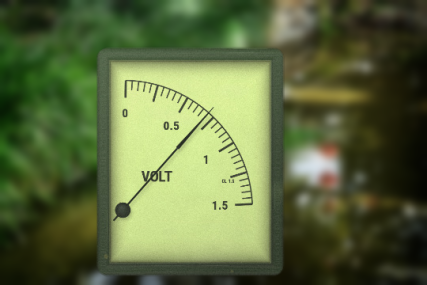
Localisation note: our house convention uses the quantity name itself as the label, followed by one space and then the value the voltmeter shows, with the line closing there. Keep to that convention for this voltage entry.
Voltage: 0.7 V
